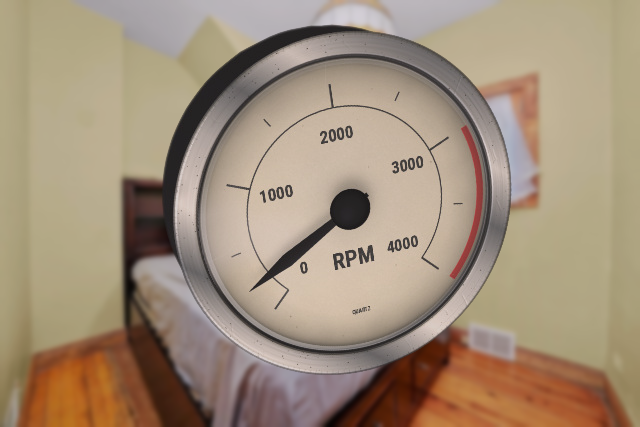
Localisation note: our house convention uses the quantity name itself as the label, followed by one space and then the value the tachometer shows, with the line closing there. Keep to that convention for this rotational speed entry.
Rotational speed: 250 rpm
